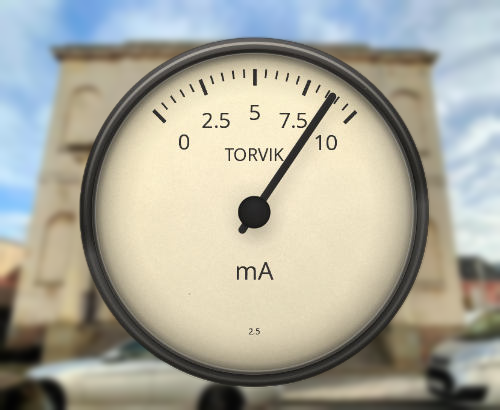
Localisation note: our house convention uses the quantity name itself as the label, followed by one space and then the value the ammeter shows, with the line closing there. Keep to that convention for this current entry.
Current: 8.75 mA
